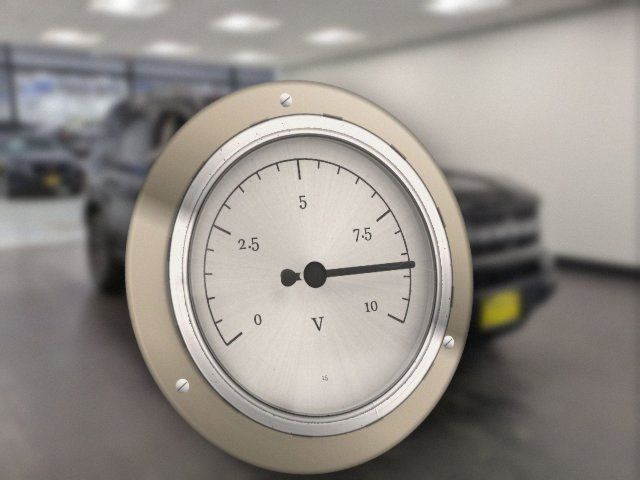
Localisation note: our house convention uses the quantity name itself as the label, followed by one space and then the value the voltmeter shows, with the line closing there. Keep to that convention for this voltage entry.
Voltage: 8.75 V
